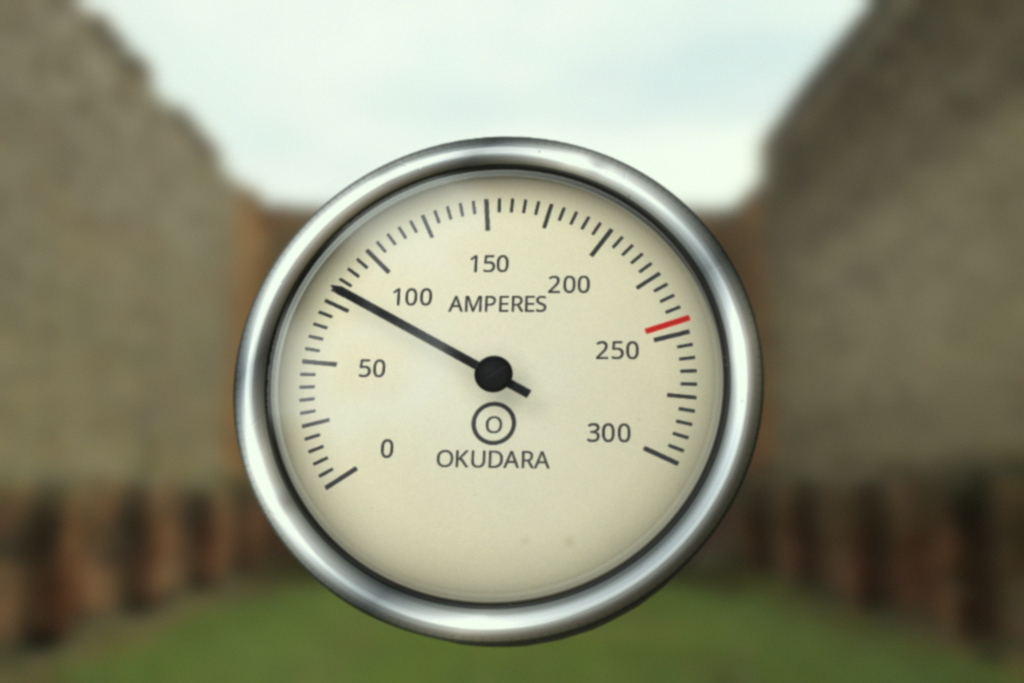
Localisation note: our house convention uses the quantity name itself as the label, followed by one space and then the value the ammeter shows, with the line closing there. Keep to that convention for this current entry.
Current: 80 A
